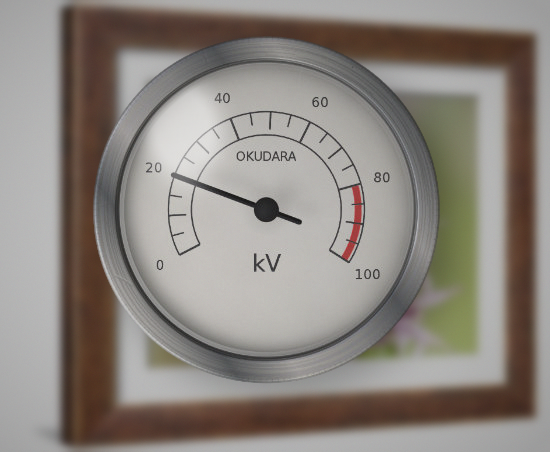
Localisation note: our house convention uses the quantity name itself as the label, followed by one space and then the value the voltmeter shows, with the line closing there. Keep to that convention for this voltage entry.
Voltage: 20 kV
